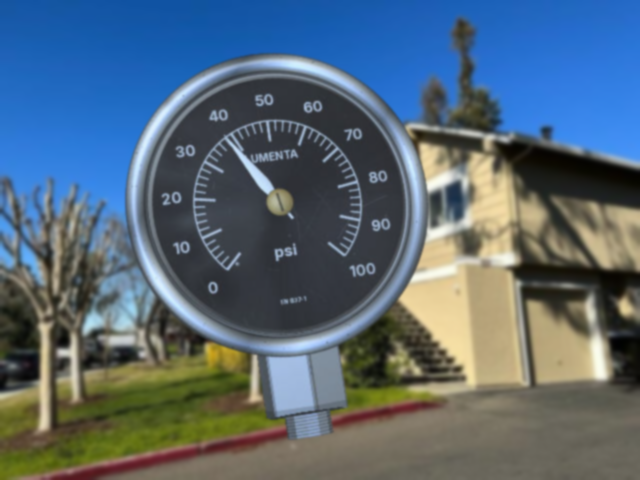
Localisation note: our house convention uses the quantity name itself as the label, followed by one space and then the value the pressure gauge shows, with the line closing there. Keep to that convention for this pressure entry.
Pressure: 38 psi
